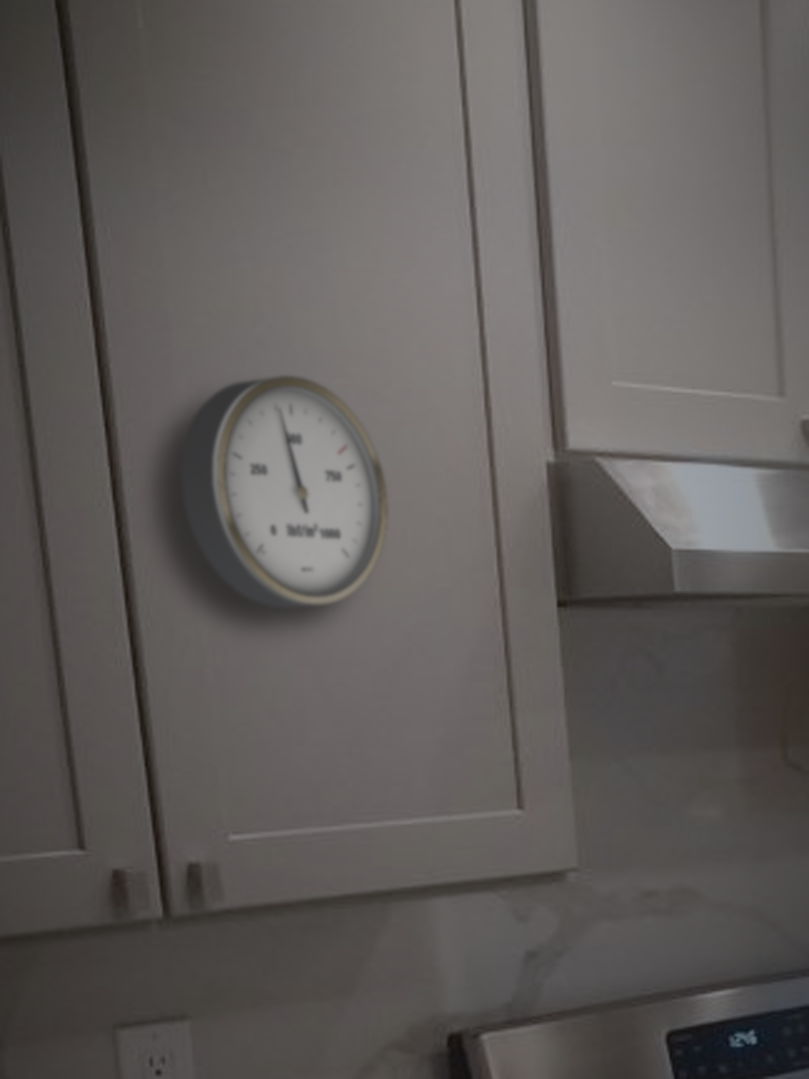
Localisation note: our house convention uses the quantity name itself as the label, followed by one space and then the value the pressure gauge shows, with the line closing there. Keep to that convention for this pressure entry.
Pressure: 450 psi
